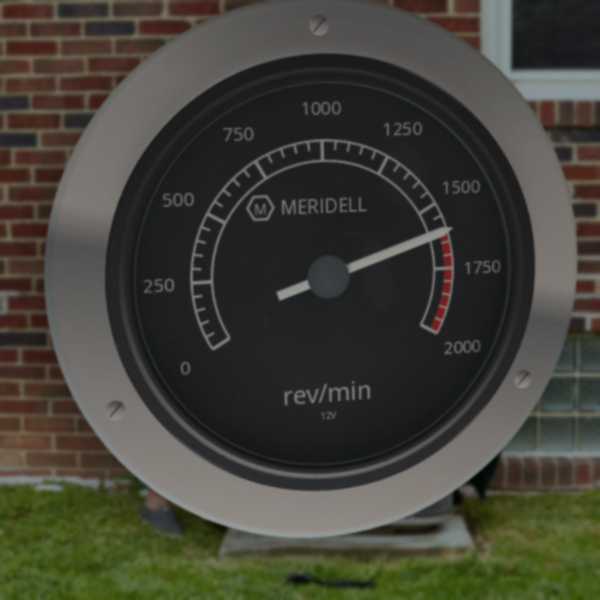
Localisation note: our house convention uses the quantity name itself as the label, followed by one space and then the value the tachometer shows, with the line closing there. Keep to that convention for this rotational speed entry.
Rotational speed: 1600 rpm
